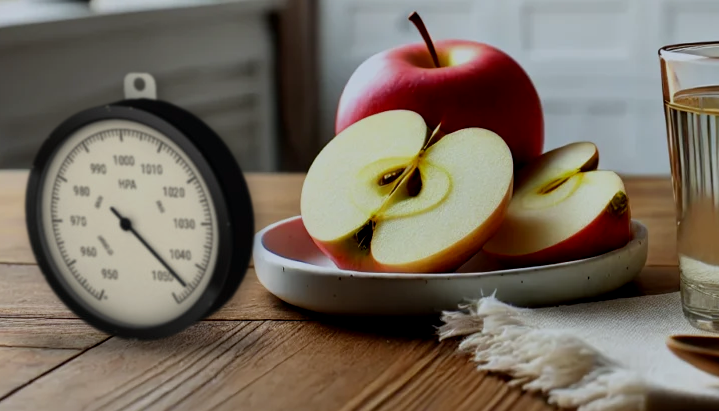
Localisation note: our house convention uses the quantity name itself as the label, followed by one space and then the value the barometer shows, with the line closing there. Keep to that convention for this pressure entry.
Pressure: 1045 hPa
